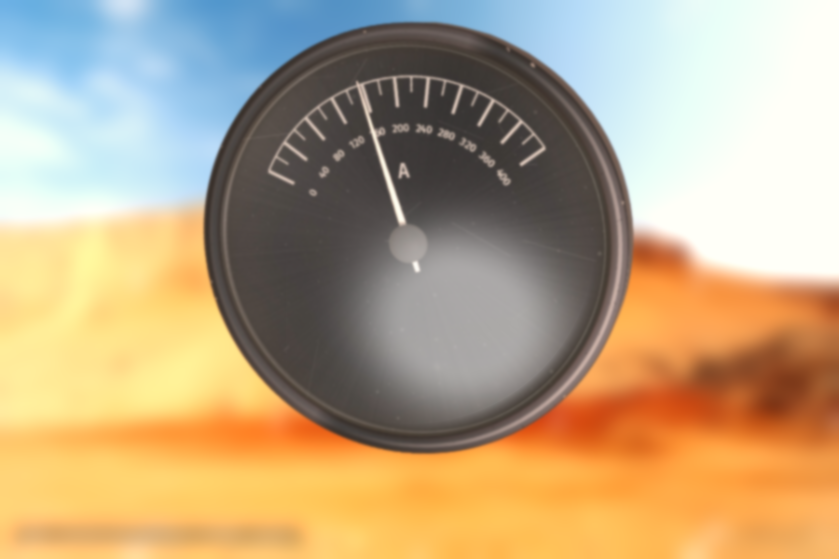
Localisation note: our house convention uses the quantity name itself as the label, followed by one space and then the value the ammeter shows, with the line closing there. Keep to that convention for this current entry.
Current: 160 A
